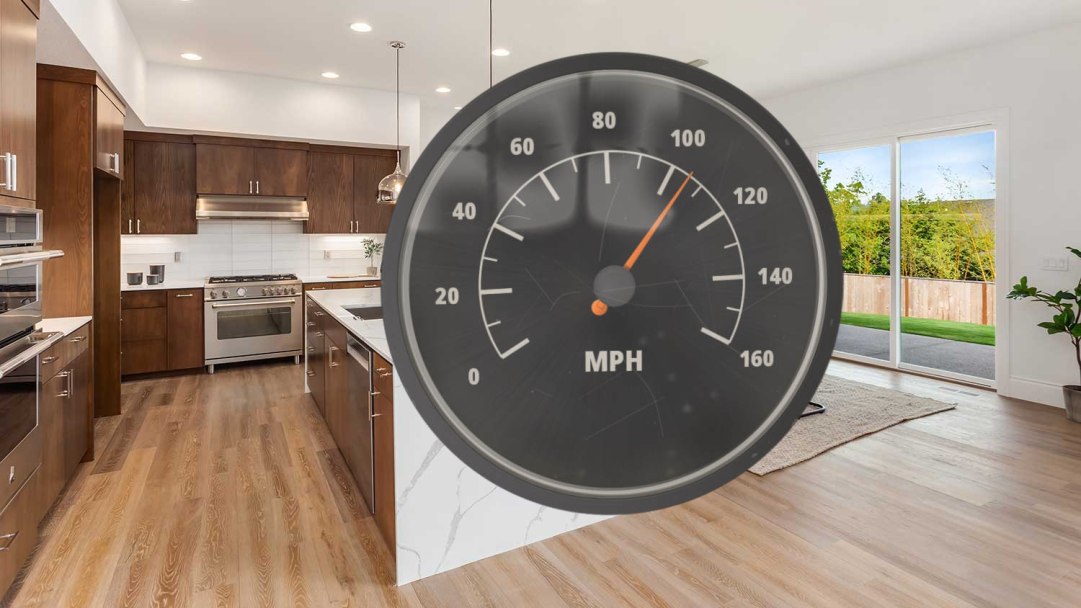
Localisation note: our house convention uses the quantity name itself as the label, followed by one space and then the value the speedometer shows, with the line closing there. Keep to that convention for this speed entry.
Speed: 105 mph
